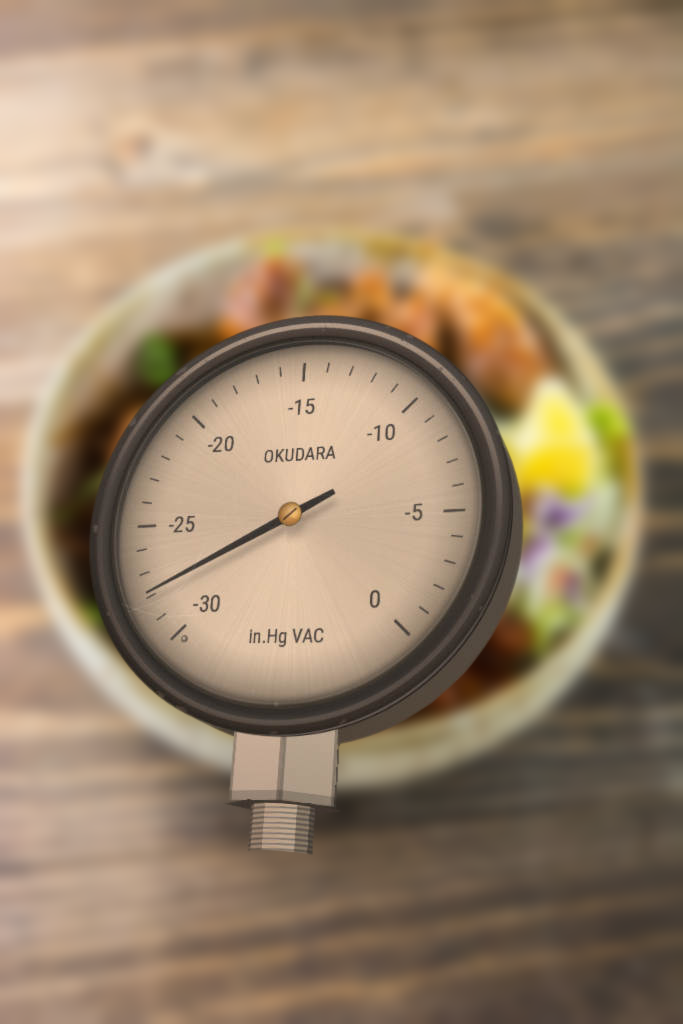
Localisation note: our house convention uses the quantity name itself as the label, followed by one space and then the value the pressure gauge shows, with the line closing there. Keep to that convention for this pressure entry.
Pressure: -28 inHg
